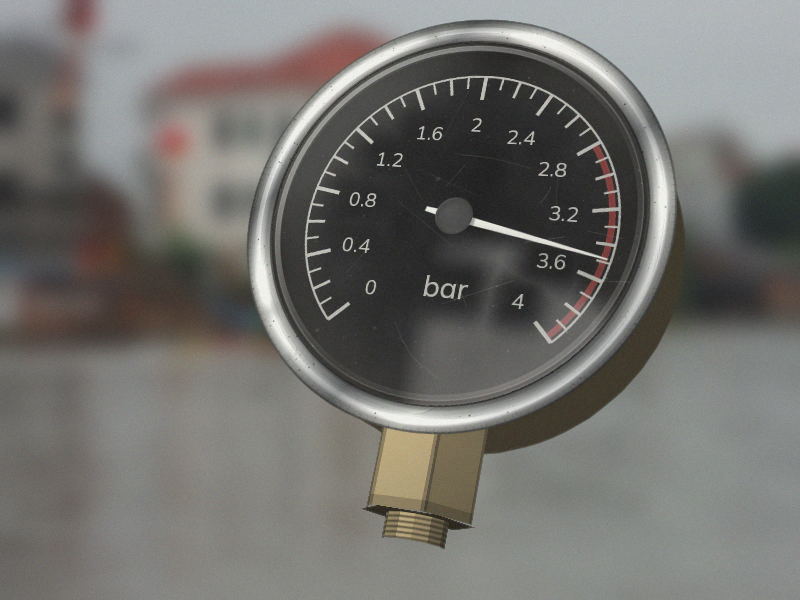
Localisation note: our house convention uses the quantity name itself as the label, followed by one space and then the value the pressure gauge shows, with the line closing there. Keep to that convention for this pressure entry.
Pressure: 3.5 bar
